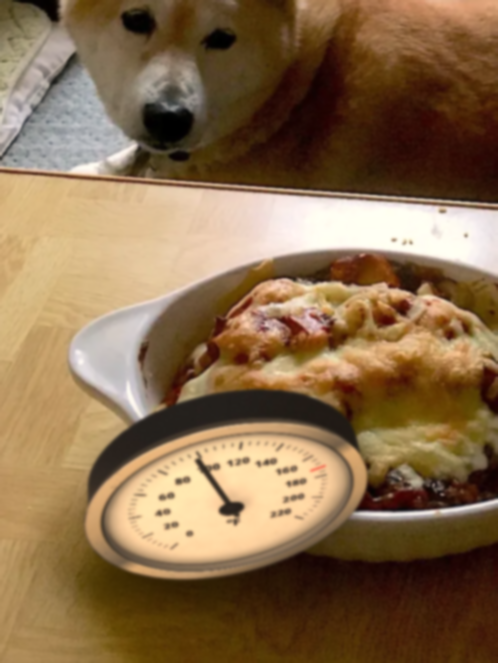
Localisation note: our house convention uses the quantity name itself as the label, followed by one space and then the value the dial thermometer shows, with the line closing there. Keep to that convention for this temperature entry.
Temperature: 100 °F
